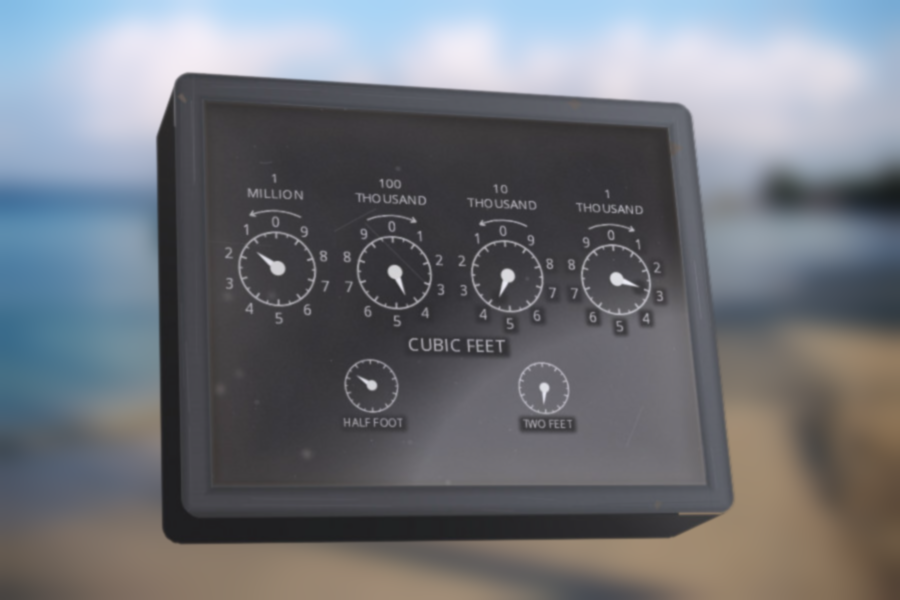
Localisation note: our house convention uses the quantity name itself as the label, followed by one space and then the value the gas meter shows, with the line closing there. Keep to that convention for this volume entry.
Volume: 144300 ft³
